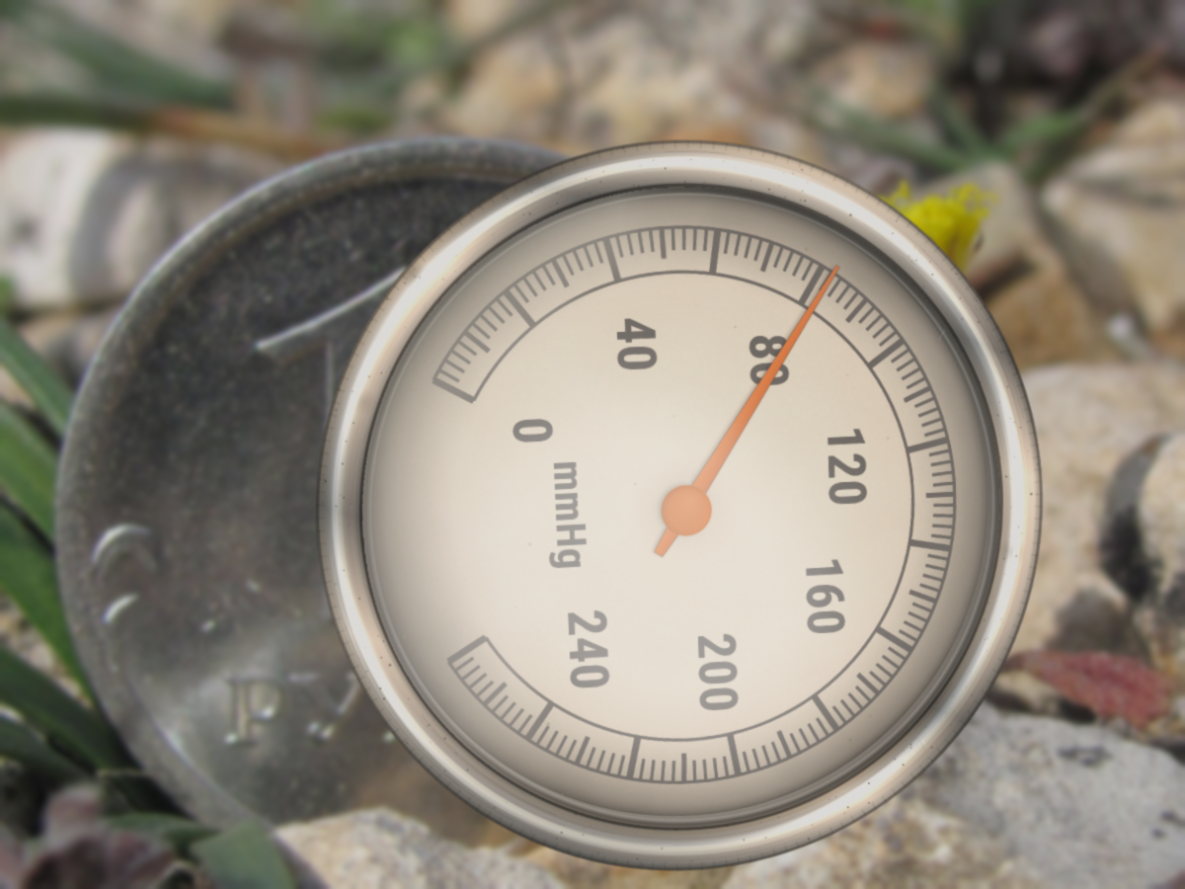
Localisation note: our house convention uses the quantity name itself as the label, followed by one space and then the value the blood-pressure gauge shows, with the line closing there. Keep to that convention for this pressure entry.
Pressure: 82 mmHg
